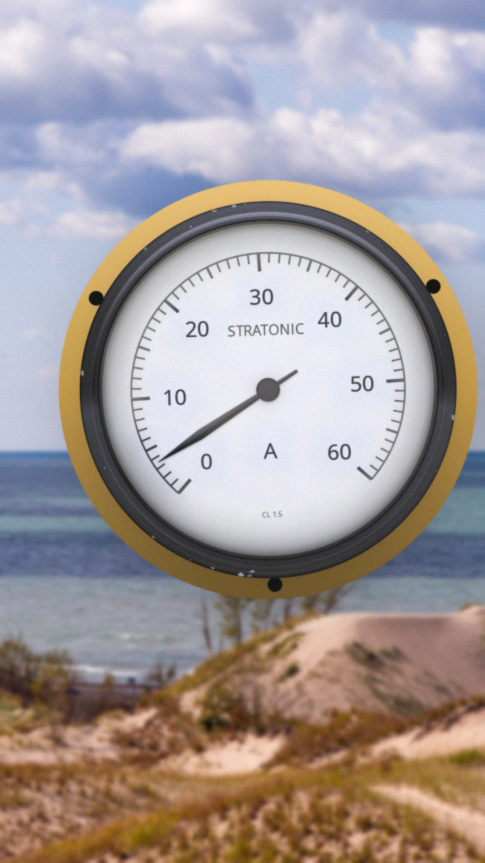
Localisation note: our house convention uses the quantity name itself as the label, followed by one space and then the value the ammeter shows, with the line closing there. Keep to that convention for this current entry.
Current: 3.5 A
